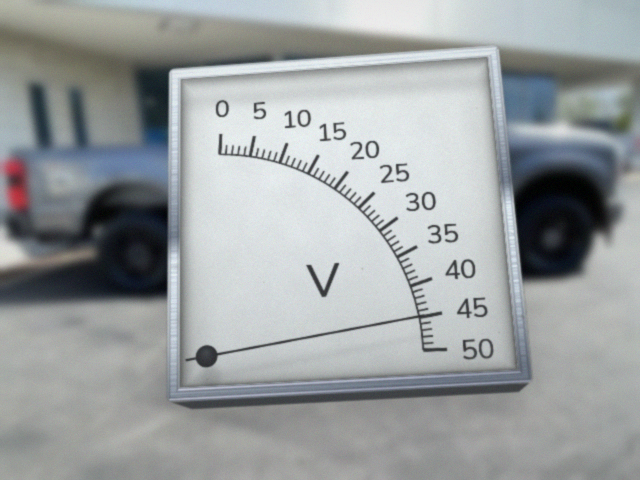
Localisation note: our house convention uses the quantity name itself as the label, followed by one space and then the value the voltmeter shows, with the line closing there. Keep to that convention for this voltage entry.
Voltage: 45 V
